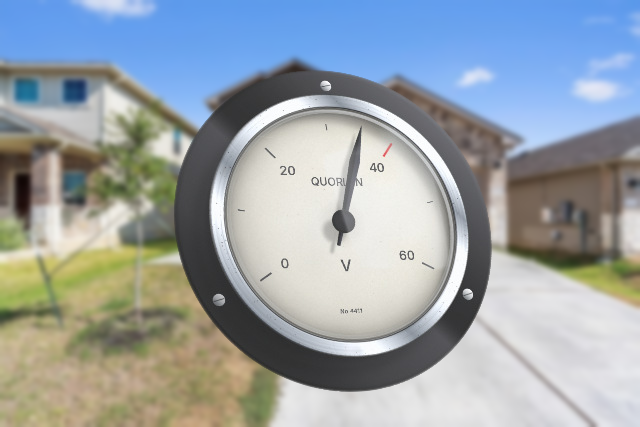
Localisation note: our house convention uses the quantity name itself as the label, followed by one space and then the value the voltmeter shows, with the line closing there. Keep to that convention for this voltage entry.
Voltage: 35 V
